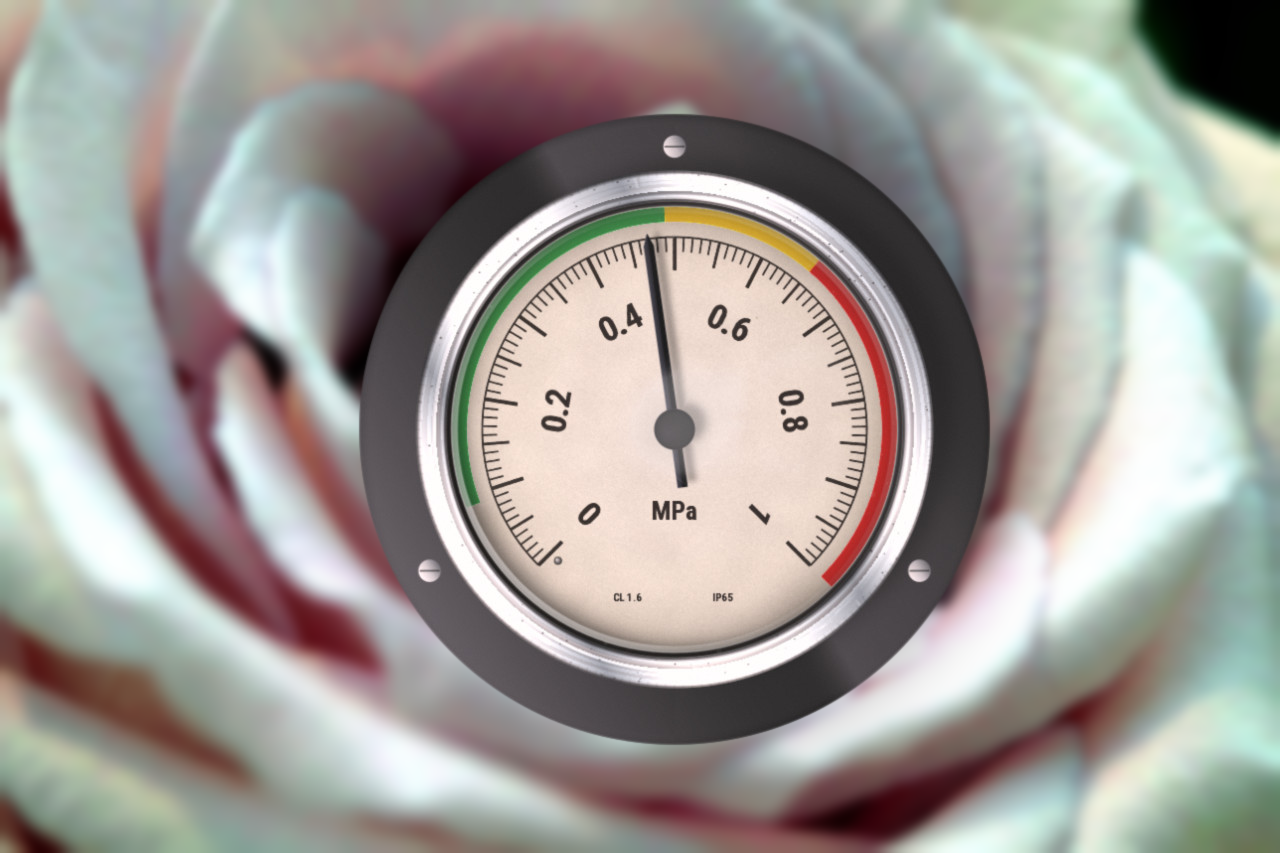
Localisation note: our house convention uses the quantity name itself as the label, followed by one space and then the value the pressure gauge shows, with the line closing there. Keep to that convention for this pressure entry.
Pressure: 0.47 MPa
